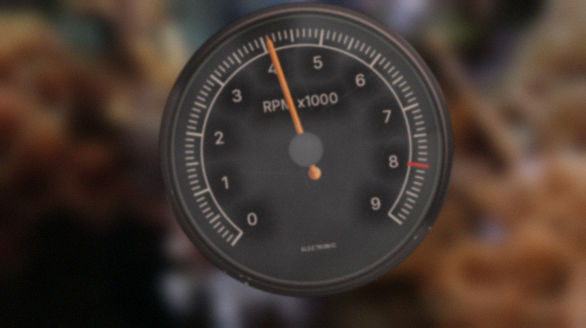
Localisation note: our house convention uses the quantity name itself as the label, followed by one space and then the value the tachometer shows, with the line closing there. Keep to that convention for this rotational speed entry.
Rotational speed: 4100 rpm
